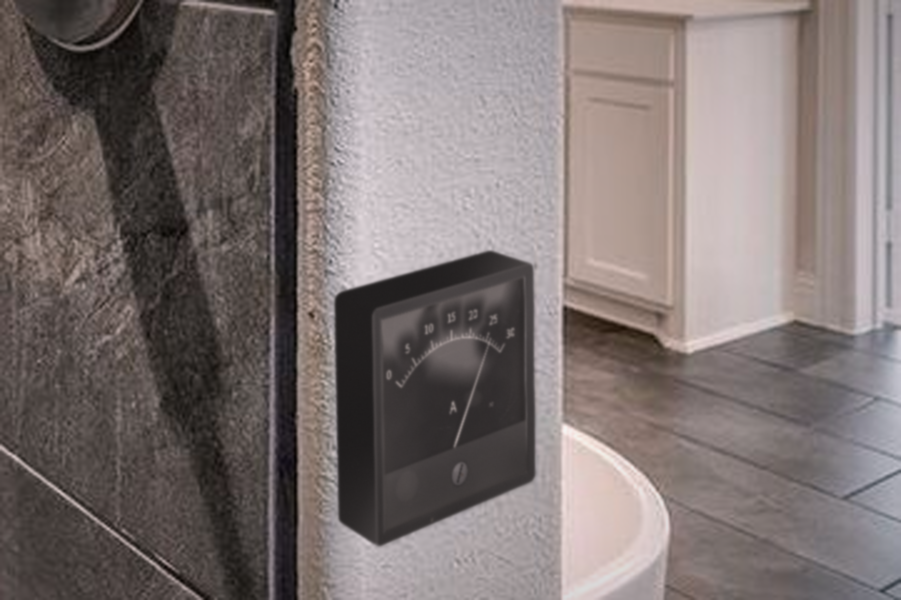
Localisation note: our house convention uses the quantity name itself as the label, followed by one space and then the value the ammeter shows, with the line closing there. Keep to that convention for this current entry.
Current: 25 A
